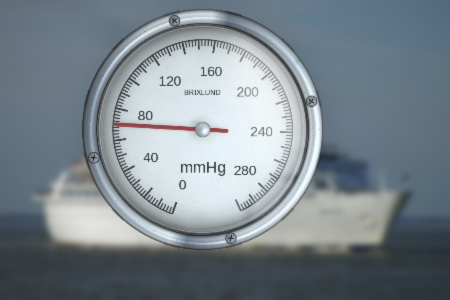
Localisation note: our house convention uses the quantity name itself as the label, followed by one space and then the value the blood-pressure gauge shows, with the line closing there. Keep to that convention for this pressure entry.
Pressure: 70 mmHg
